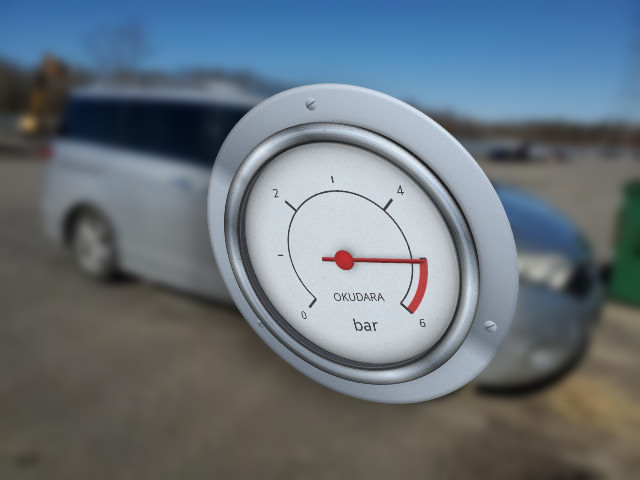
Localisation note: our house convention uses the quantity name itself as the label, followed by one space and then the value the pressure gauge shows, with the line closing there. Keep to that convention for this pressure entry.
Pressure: 5 bar
